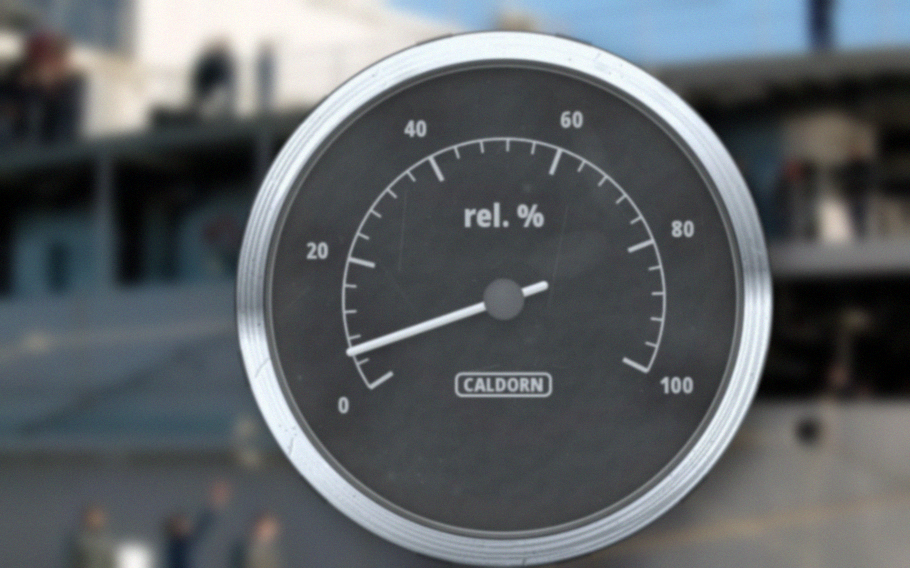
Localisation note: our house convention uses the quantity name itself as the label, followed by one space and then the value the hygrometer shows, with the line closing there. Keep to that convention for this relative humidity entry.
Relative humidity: 6 %
